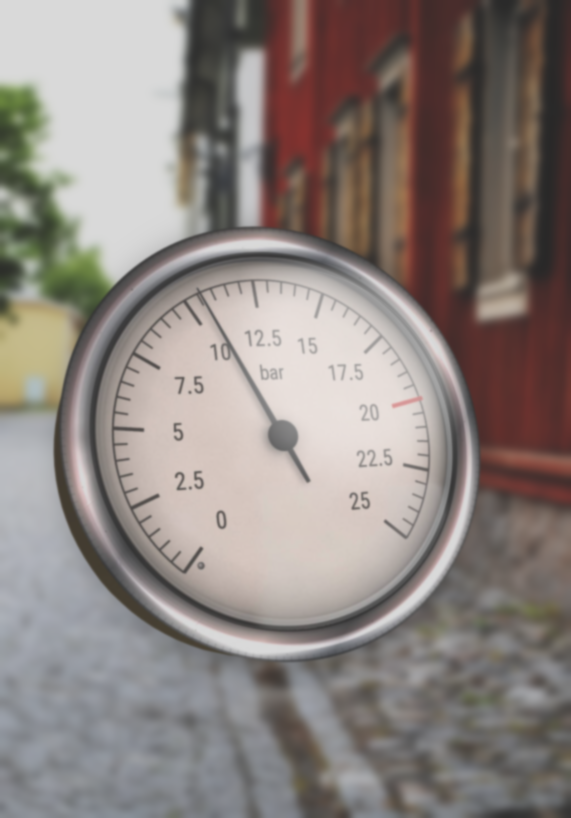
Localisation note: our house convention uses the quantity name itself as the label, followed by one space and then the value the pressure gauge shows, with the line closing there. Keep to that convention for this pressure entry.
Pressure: 10.5 bar
